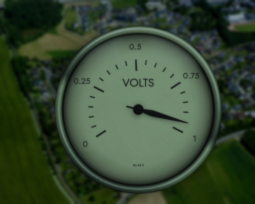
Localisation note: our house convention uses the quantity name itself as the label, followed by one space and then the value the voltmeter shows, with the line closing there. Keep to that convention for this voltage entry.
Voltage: 0.95 V
